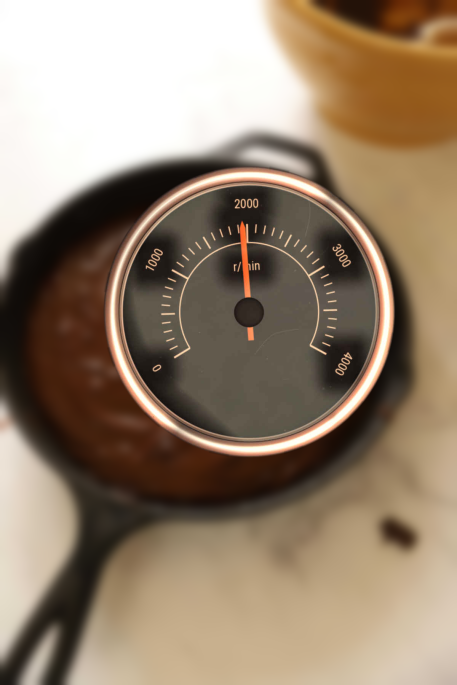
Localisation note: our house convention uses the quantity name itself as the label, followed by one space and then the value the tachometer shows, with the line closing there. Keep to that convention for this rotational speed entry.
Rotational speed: 1950 rpm
